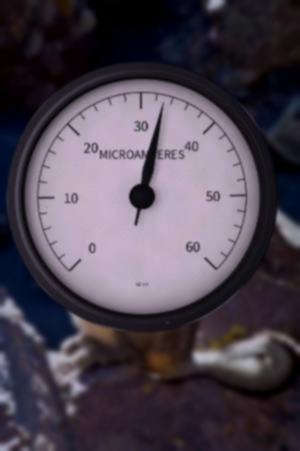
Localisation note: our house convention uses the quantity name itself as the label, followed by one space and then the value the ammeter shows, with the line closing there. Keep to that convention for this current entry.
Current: 33 µA
